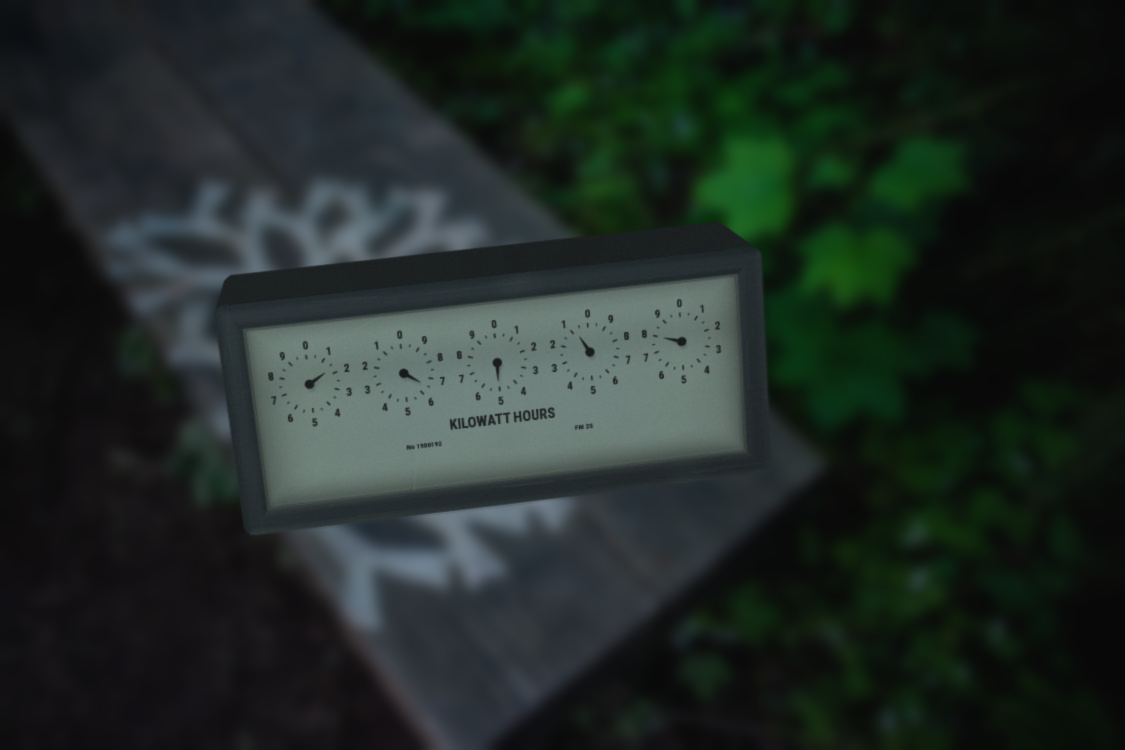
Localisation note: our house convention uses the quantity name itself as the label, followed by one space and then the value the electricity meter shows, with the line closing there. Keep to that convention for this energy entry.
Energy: 16508 kWh
